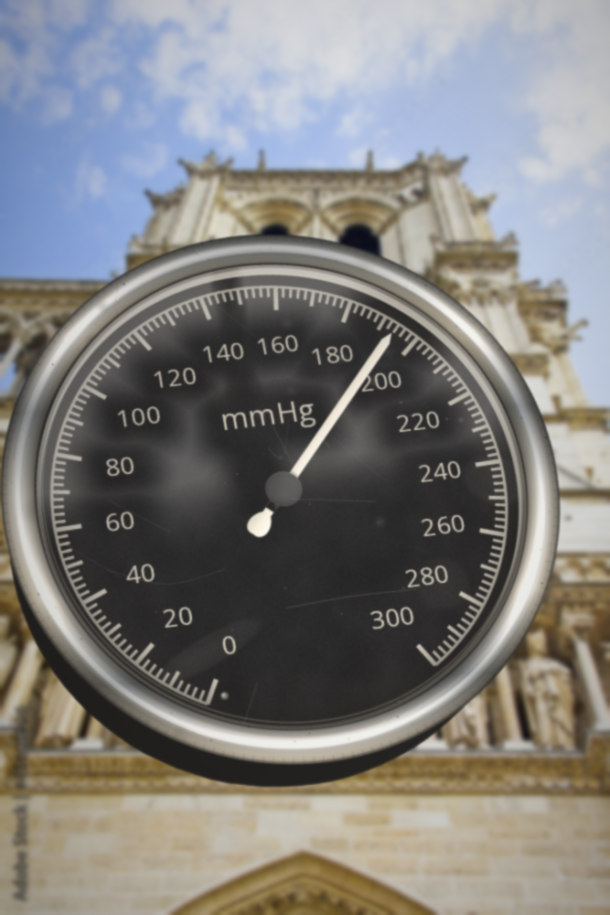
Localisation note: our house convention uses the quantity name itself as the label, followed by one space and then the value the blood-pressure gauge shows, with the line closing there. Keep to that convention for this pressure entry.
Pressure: 194 mmHg
